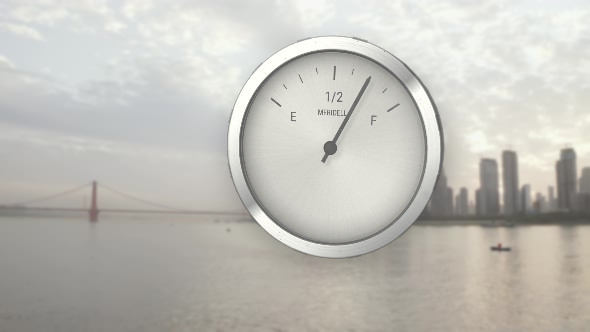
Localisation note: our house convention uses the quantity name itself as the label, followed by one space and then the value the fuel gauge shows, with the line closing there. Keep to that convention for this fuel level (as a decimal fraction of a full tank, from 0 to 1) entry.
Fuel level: 0.75
